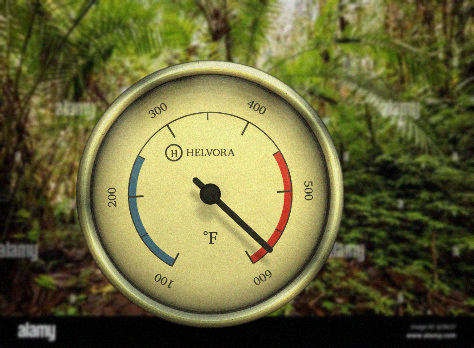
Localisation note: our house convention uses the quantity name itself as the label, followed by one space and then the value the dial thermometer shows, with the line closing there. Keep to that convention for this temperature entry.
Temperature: 575 °F
